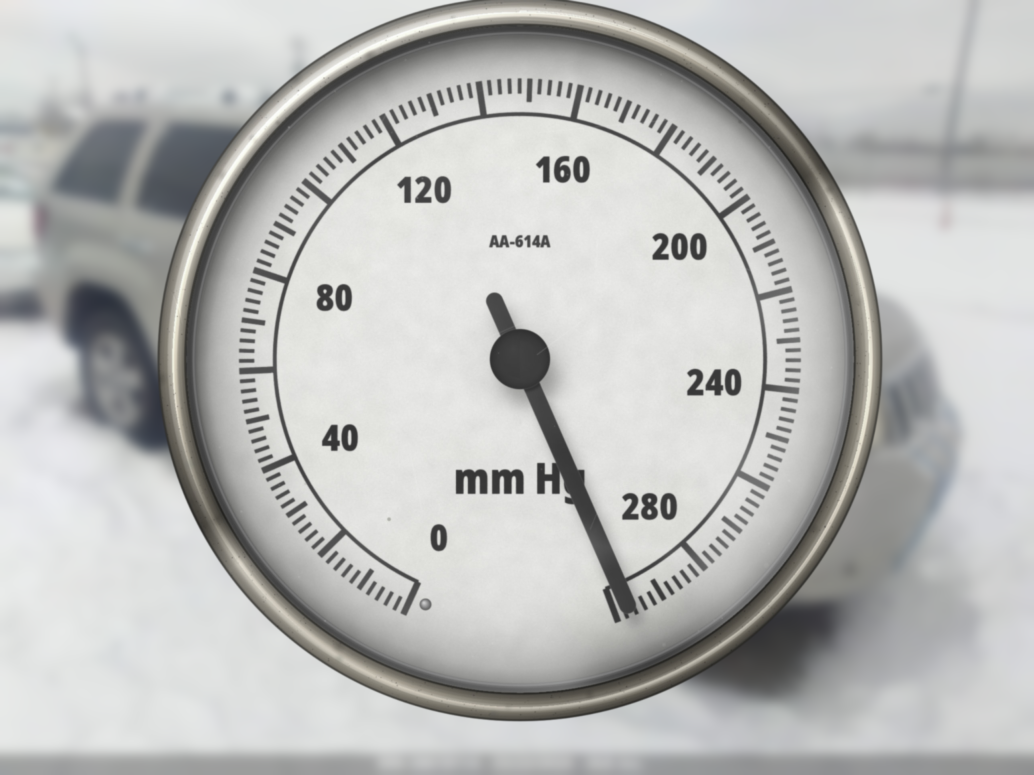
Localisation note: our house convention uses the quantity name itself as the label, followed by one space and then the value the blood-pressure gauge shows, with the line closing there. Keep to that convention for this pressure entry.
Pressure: 297 mmHg
